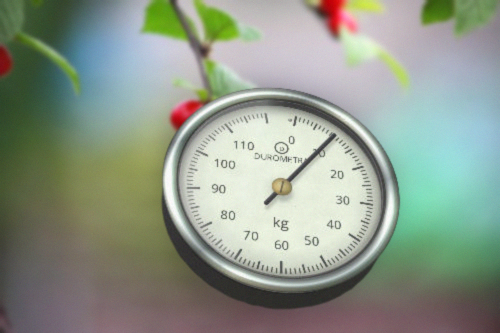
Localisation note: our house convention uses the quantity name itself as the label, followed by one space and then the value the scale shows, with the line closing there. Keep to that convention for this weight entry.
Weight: 10 kg
